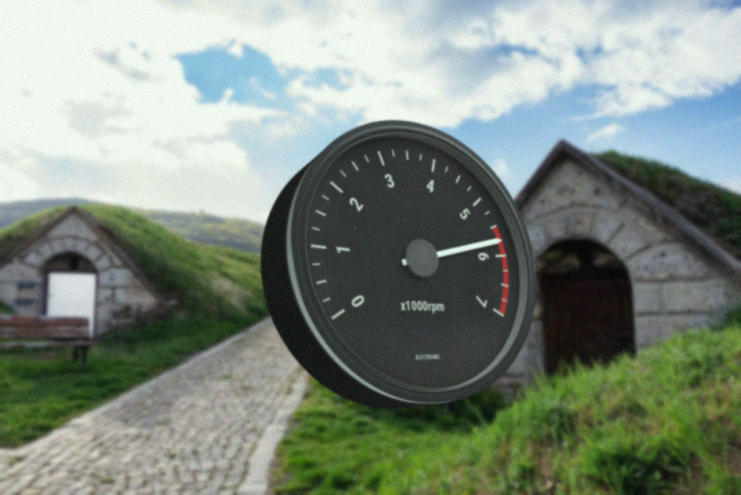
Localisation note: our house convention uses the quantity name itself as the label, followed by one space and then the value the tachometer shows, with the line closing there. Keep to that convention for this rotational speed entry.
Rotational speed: 5750 rpm
